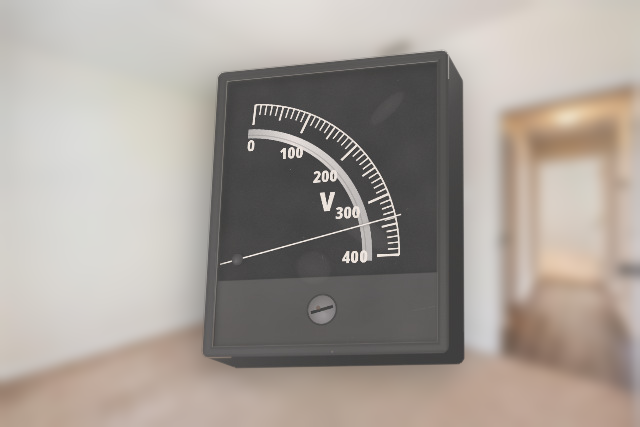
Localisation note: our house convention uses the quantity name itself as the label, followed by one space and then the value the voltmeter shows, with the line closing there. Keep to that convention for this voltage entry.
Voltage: 340 V
